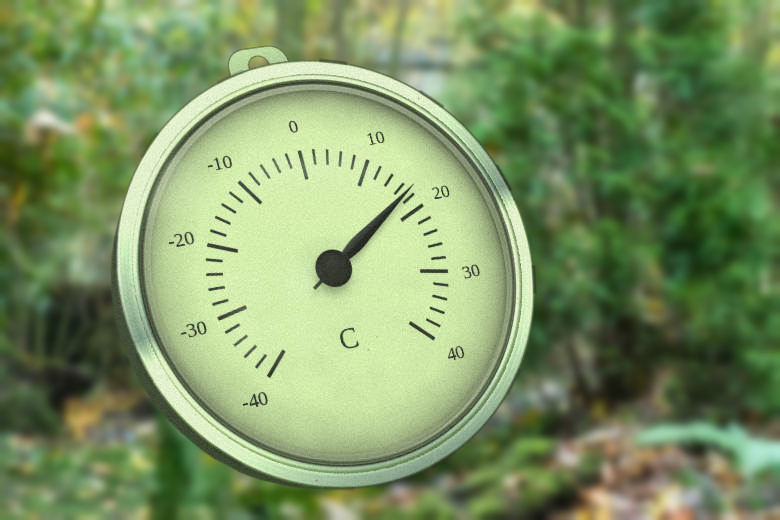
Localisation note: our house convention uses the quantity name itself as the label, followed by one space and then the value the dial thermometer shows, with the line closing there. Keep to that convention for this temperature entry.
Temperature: 17 °C
